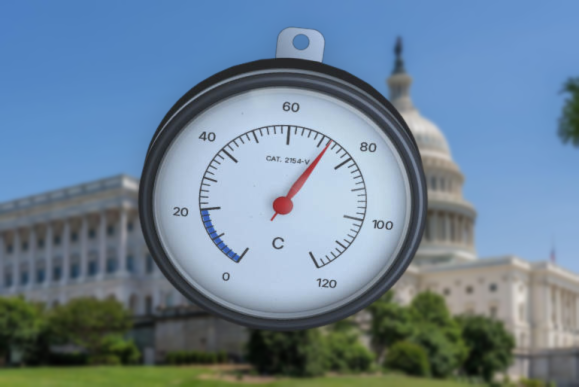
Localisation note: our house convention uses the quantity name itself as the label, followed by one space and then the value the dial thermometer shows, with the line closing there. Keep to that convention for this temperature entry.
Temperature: 72 °C
